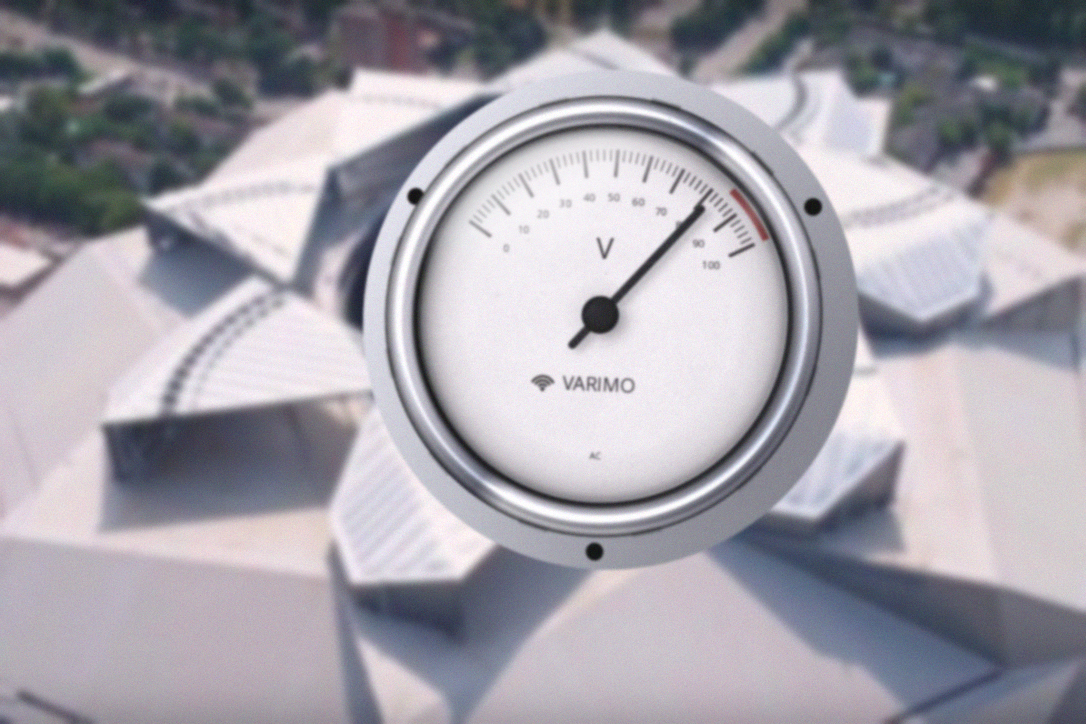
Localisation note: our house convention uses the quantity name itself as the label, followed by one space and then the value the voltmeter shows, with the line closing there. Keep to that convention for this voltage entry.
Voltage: 82 V
